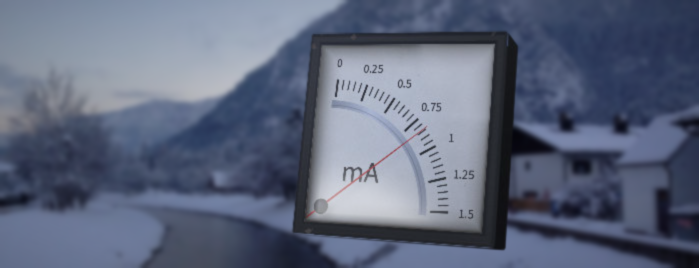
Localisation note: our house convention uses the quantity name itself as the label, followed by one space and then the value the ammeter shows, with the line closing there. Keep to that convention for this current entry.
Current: 0.85 mA
